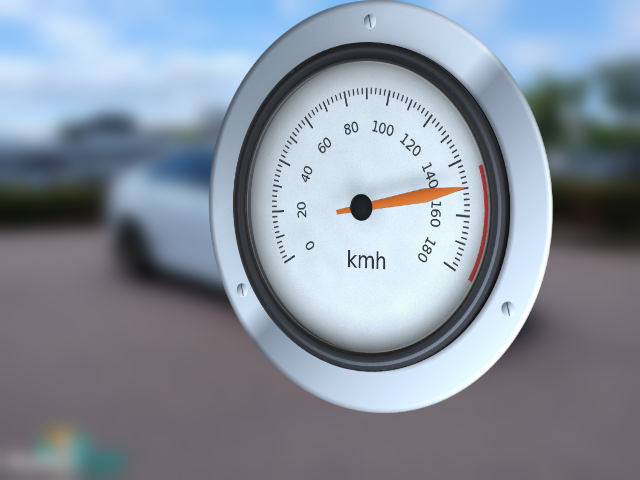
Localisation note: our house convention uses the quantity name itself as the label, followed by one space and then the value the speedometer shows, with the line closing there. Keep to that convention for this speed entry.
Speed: 150 km/h
